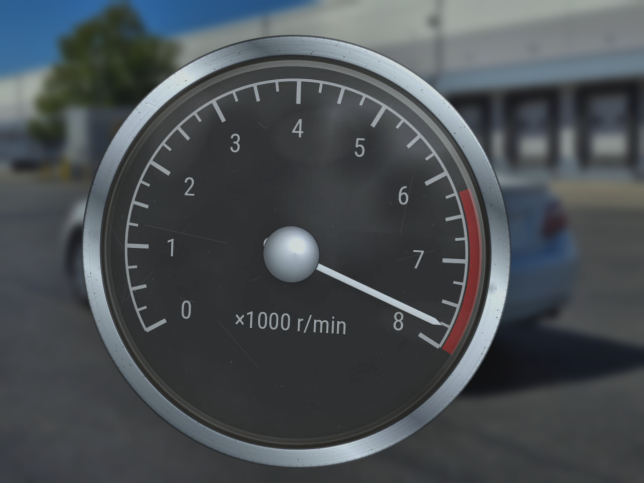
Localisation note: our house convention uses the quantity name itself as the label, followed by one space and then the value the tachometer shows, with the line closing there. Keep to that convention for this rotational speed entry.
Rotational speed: 7750 rpm
